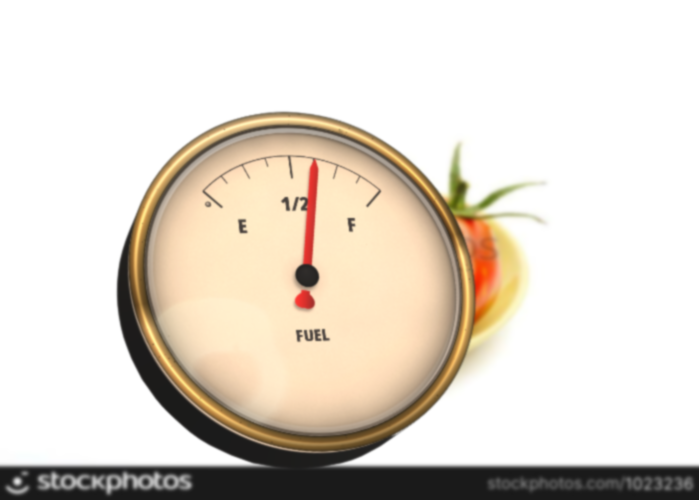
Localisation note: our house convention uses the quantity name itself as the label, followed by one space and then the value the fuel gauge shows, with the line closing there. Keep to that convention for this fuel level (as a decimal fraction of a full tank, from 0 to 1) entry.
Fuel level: 0.625
